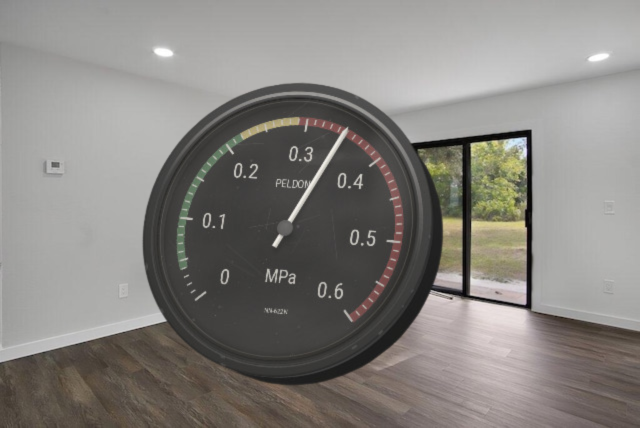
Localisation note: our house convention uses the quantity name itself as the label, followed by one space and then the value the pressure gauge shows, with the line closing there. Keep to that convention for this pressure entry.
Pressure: 0.35 MPa
